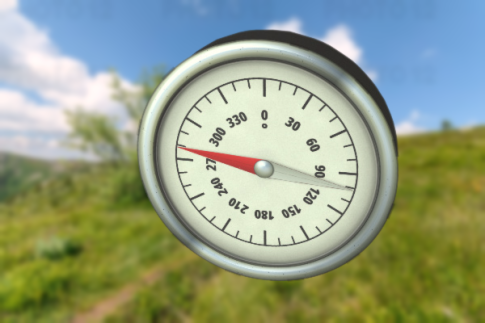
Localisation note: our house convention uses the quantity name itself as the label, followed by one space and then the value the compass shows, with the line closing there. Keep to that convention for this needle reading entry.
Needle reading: 280 °
